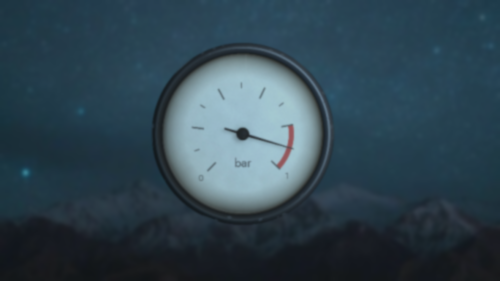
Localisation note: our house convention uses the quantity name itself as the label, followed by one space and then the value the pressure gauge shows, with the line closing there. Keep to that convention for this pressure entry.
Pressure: 0.9 bar
